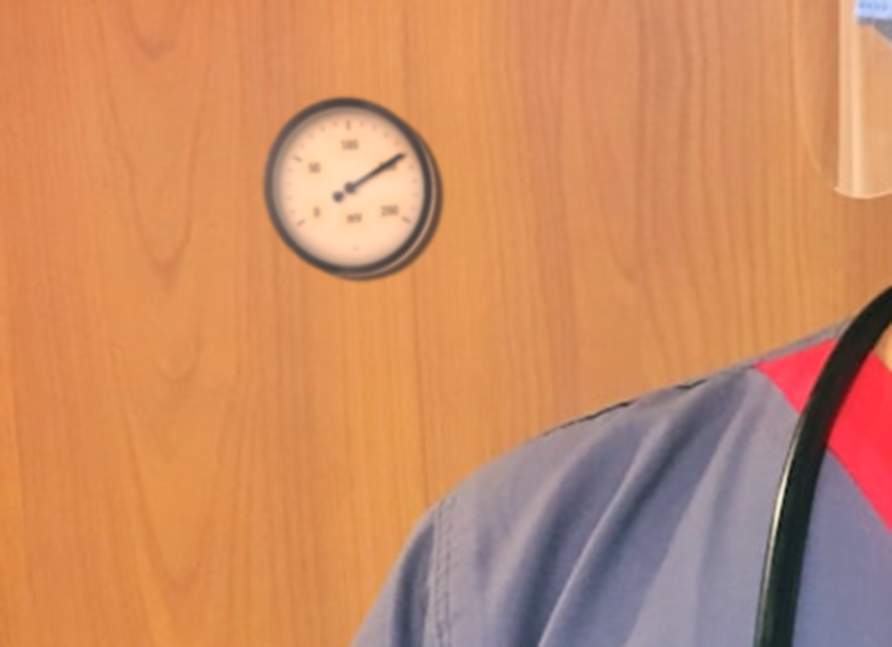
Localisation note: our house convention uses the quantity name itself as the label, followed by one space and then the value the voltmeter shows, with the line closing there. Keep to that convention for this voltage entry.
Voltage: 150 mV
